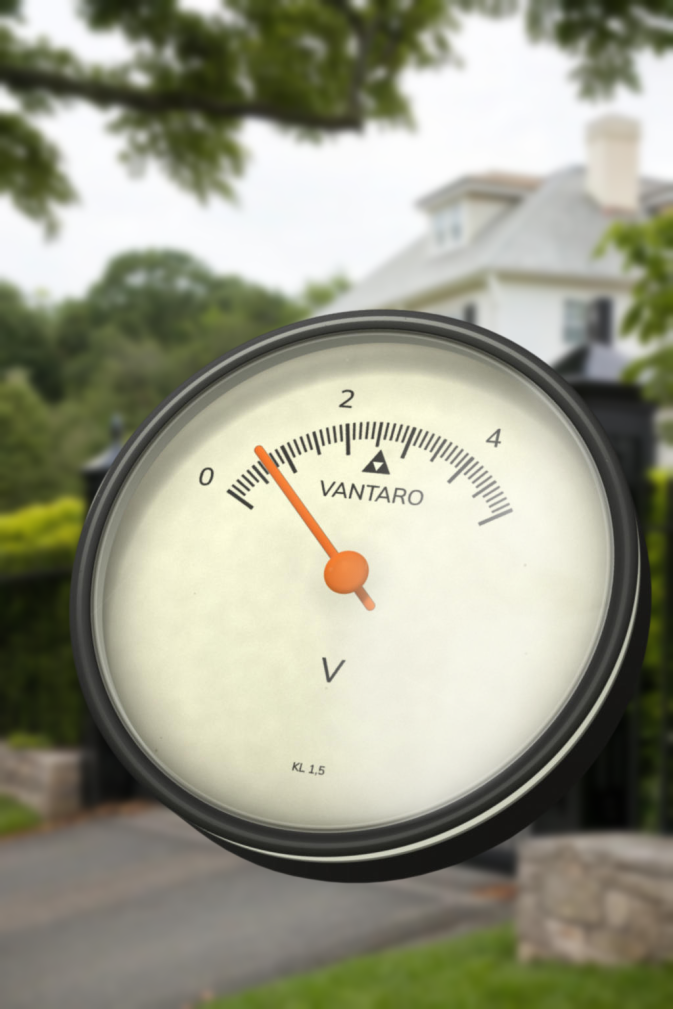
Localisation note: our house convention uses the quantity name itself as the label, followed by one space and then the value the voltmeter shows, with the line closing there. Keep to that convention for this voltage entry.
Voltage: 0.7 V
